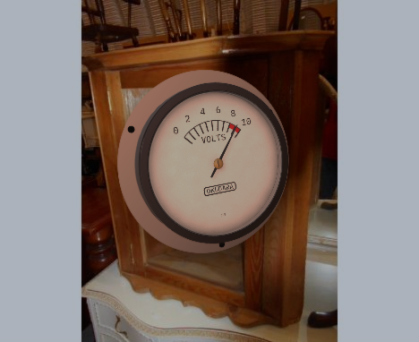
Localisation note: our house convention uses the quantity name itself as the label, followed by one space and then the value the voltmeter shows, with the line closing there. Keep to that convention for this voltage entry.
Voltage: 9 V
